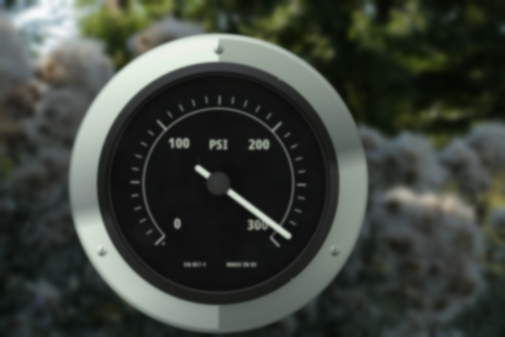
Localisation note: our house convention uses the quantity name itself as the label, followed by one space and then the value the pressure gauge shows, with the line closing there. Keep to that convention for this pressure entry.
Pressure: 290 psi
